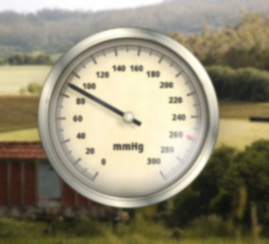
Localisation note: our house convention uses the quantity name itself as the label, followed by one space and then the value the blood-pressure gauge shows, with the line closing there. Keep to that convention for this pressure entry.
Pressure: 90 mmHg
